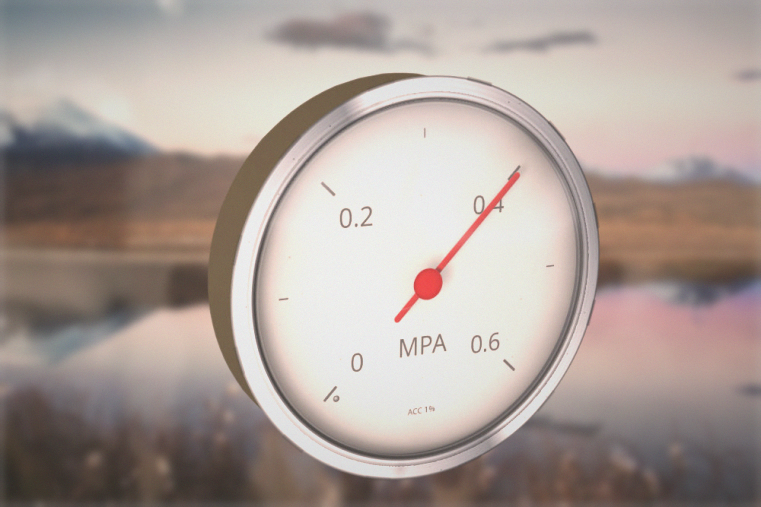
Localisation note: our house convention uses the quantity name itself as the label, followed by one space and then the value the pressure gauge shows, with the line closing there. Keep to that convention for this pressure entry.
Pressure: 0.4 MPa
